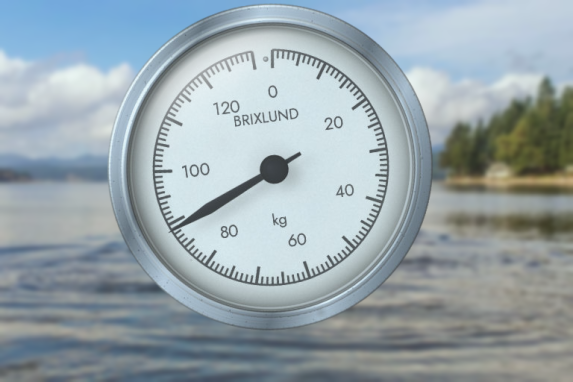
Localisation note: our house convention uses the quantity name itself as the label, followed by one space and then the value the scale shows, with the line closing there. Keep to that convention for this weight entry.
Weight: 89 kg
